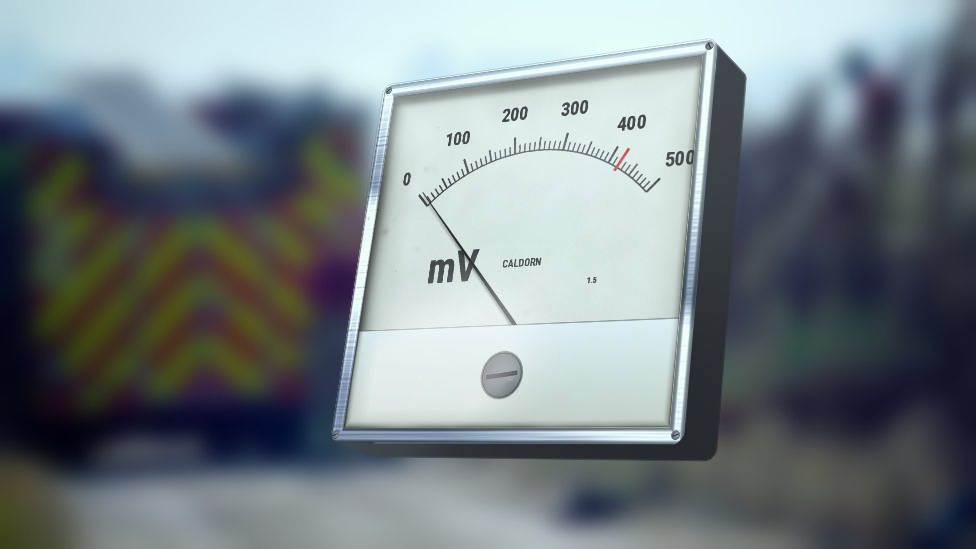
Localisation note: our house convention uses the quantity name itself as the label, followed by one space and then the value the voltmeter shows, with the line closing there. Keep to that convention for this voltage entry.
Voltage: 10 mV
